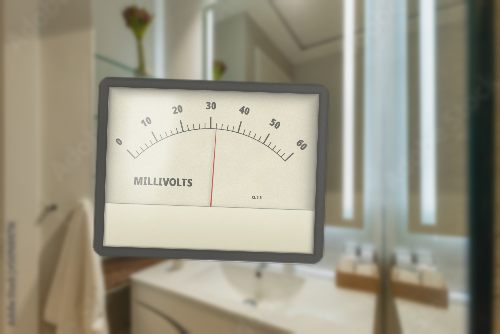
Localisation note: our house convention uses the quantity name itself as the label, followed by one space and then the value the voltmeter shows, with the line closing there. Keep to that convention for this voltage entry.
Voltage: 32 mV
